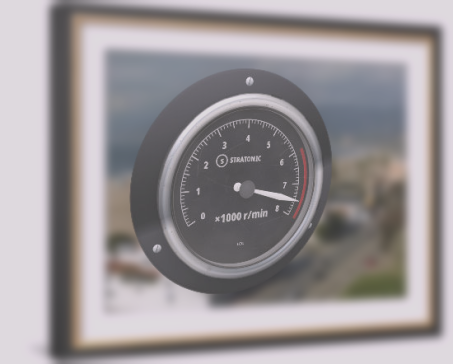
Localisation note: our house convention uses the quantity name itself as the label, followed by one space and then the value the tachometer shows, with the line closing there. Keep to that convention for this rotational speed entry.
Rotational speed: 7500 rpm
